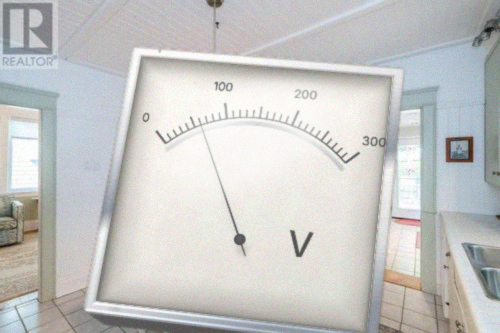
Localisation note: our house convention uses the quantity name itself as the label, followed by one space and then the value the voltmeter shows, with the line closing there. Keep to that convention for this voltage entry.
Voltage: 60 V
